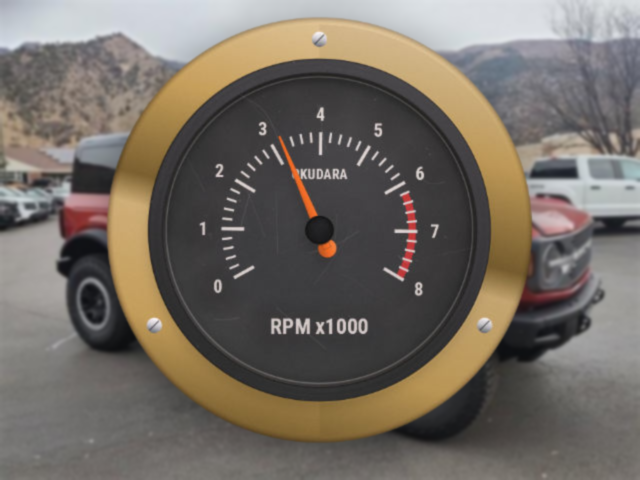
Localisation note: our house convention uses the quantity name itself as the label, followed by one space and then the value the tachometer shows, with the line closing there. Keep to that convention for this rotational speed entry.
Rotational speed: 3200 rpm
